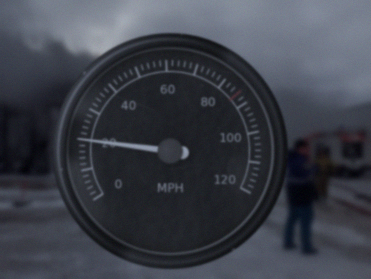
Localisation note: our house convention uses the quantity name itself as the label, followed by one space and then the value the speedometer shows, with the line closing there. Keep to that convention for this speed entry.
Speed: 20 mph
